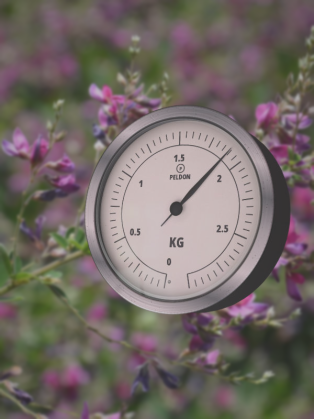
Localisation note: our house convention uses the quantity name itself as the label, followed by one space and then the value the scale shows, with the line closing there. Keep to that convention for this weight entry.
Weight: 1.9 kg
